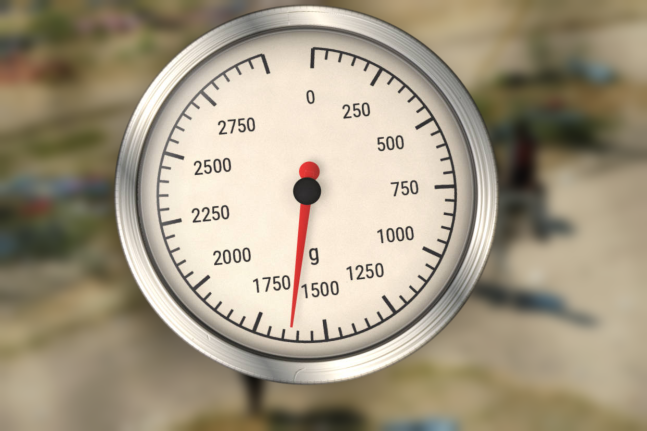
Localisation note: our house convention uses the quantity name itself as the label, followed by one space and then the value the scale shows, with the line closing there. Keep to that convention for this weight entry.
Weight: 1625 g
